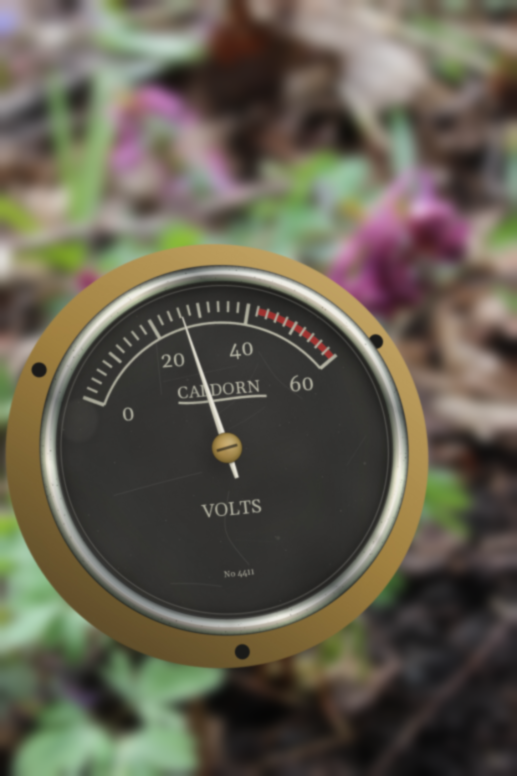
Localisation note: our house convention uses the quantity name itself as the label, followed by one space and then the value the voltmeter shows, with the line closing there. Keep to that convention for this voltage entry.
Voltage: 26 V
